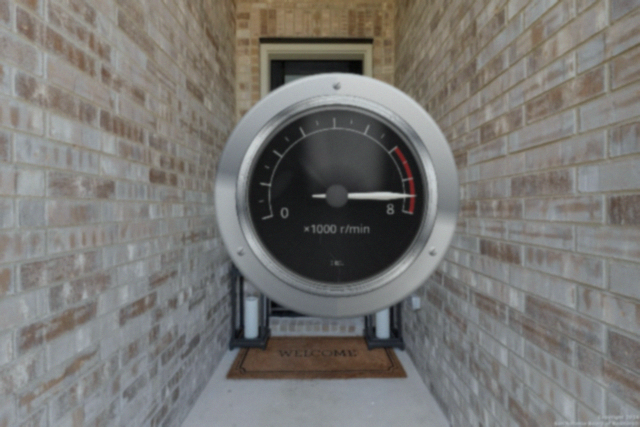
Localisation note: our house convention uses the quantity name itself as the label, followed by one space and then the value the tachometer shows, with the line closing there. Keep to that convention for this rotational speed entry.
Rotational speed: 7500 rpm
